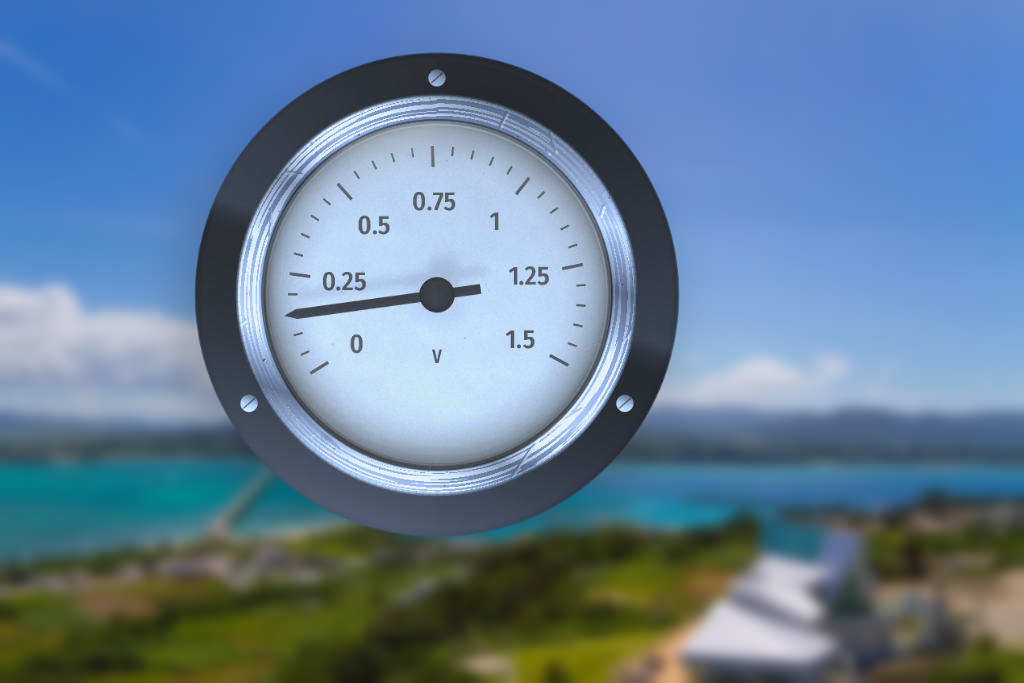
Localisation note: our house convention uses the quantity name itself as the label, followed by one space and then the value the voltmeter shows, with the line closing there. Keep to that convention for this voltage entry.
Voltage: 0.15 V
